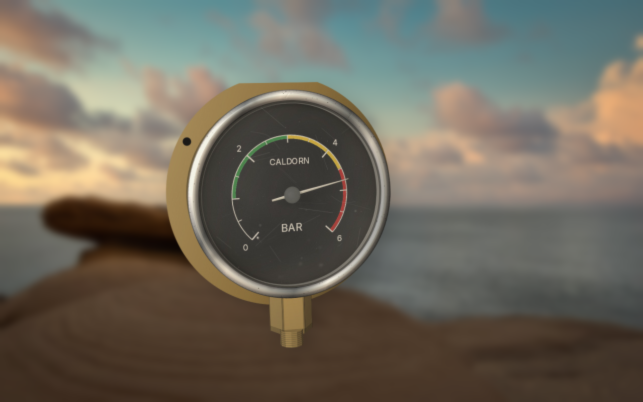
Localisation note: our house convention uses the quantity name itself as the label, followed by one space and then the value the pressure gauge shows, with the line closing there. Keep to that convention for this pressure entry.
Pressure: 4.75 bar
